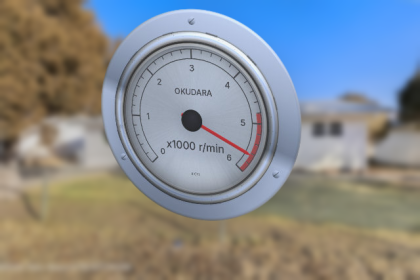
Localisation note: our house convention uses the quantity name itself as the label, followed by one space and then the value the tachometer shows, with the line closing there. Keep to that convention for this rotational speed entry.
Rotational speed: 5600 rpm
